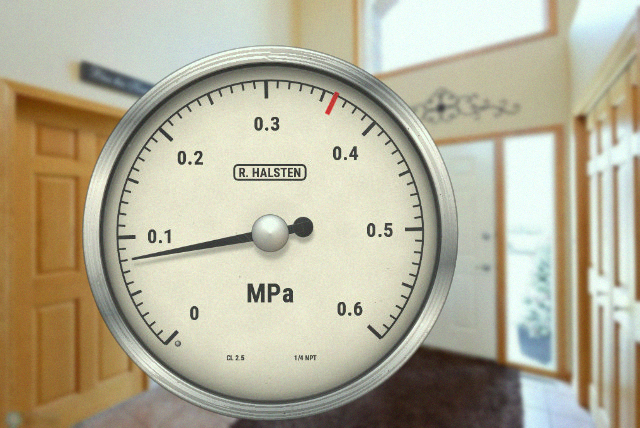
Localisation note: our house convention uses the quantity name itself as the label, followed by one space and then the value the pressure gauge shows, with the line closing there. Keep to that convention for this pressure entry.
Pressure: 0.08 MPa
